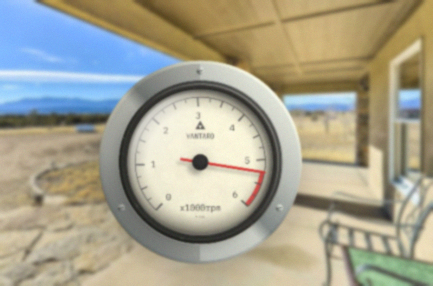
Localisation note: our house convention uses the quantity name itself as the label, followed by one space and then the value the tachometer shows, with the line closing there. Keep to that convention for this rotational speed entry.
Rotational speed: 5250 rpm
